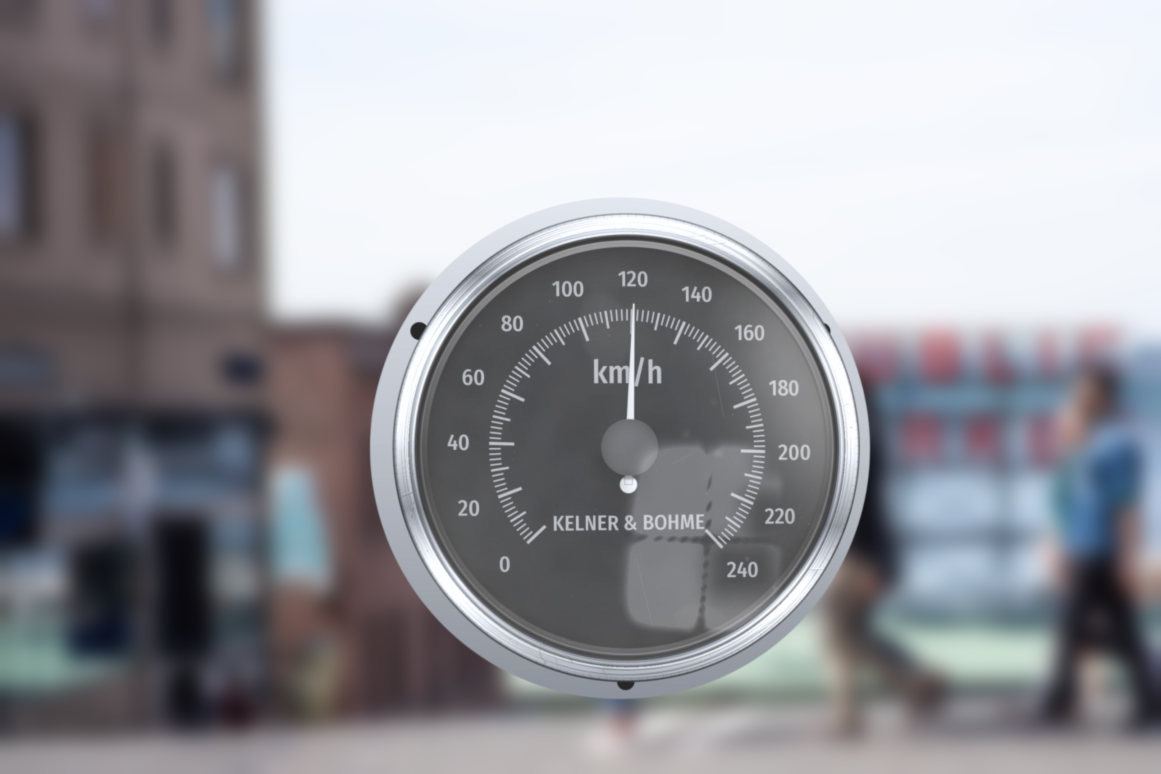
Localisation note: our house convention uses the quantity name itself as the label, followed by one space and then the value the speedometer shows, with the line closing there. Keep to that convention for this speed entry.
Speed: 120 km/h
